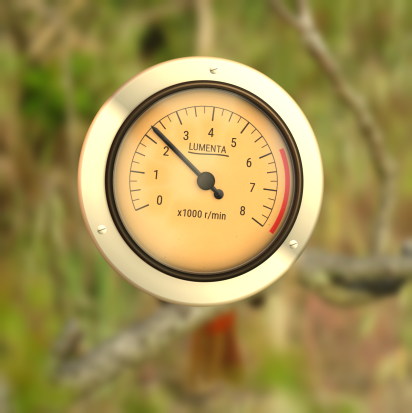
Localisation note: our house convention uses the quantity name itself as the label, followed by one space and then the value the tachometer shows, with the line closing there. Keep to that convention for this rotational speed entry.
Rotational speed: 2250 rpm
